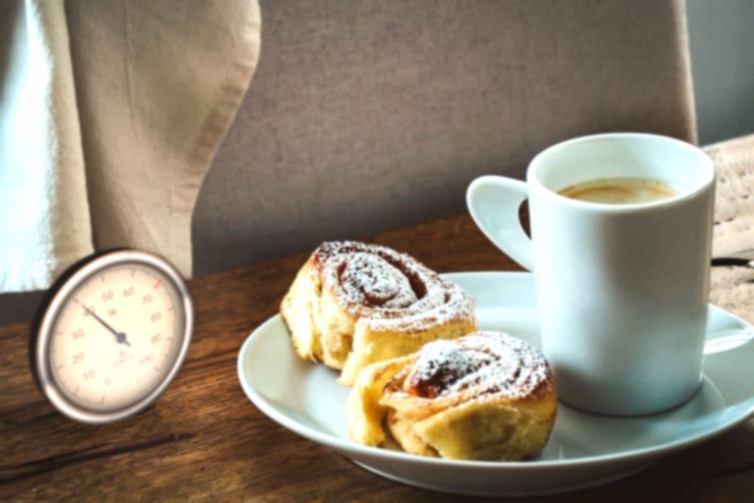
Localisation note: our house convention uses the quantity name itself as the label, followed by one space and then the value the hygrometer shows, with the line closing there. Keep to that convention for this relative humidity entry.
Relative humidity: 40 %
